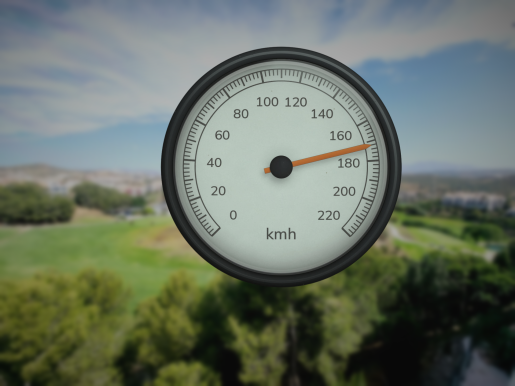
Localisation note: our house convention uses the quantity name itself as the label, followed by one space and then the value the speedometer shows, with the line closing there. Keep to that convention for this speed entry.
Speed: 172 km/h
